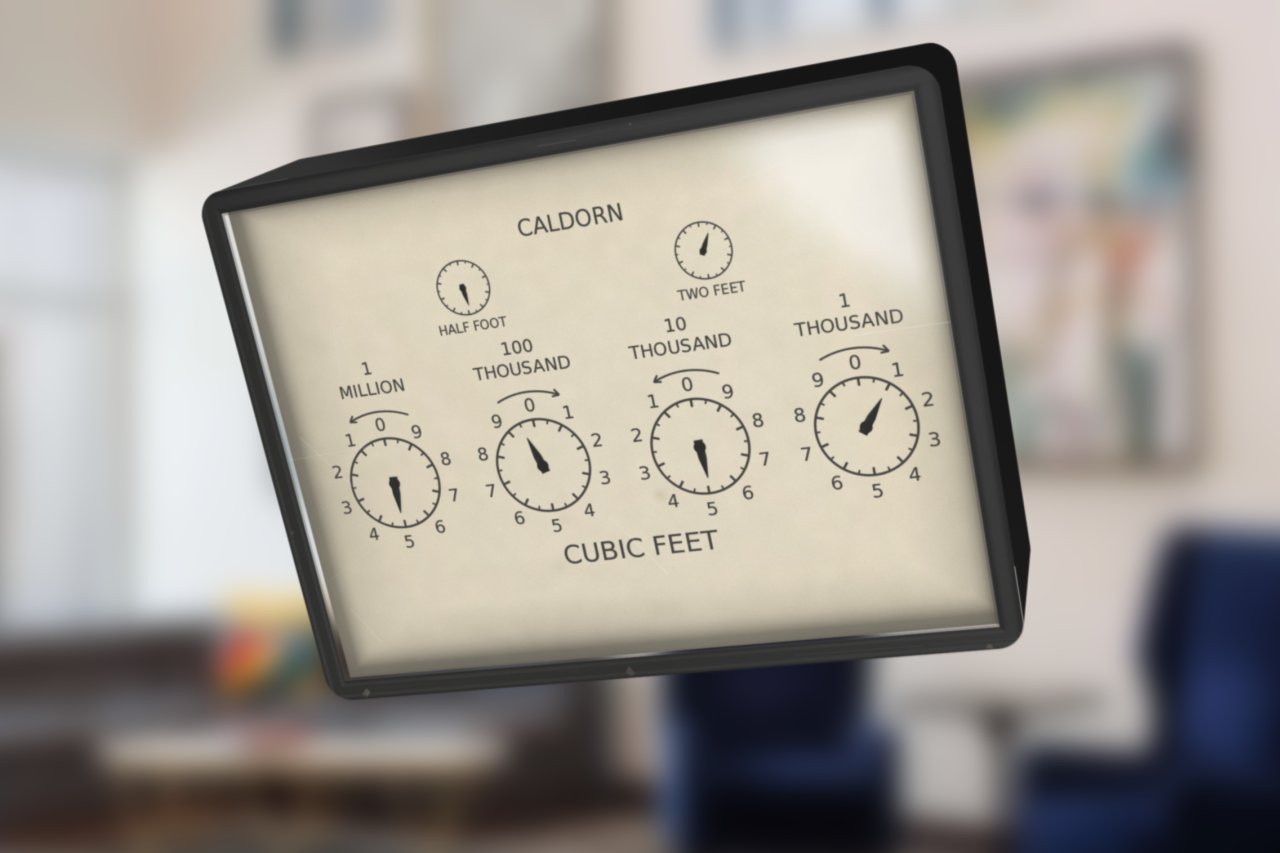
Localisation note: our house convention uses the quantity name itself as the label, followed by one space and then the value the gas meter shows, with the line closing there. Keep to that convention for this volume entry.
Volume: 495100 ft³
